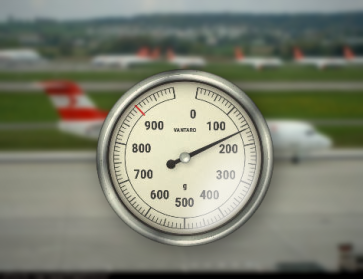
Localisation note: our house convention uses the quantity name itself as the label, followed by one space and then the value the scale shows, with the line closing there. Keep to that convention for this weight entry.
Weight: 160 g
